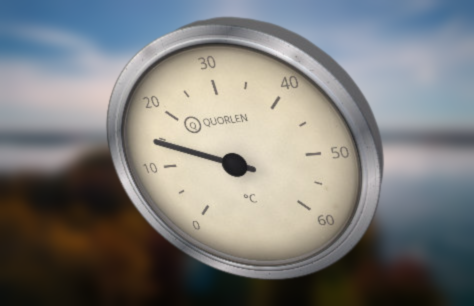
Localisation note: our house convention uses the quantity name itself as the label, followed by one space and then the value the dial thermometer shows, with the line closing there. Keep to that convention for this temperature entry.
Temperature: 15 °C
